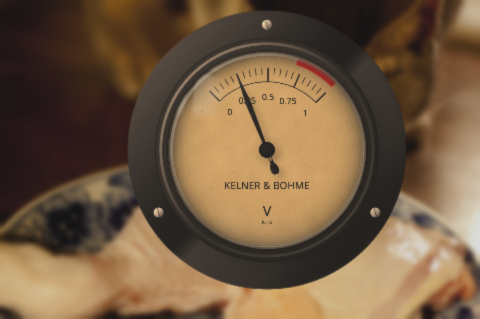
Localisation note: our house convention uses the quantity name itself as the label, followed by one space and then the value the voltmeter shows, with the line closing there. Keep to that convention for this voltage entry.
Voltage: 0.25 V
